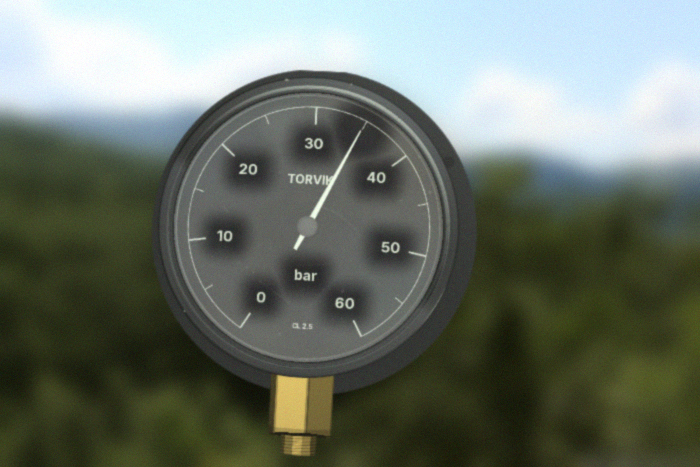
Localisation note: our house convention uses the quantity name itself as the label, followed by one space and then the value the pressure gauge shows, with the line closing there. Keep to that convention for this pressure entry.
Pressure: 35 bar
